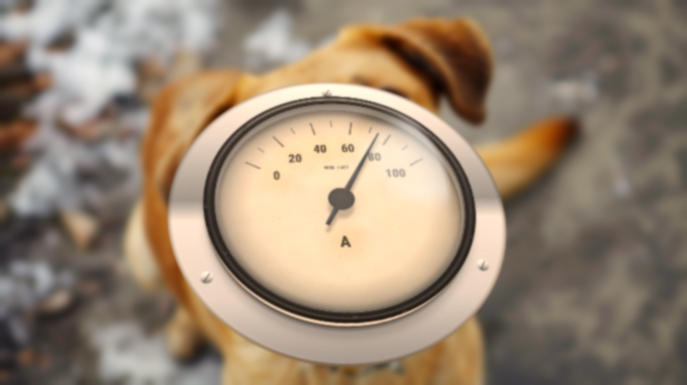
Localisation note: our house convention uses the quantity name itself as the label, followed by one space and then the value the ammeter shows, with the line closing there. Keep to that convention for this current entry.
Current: 75 A
